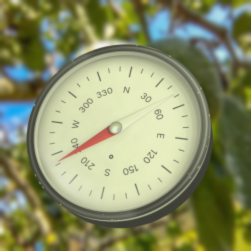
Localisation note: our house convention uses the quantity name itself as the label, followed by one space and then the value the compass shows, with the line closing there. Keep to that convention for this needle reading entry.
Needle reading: 230 °
